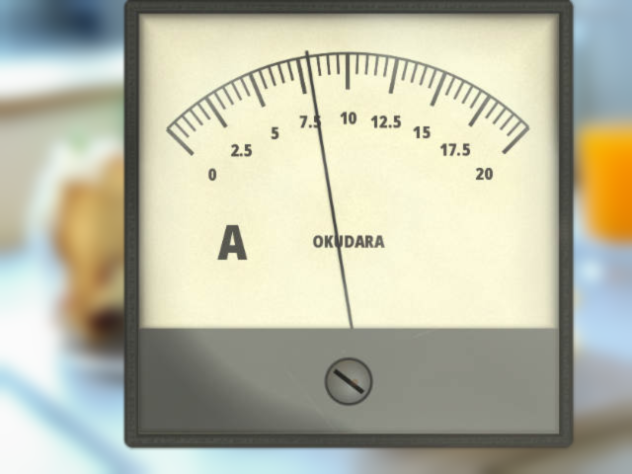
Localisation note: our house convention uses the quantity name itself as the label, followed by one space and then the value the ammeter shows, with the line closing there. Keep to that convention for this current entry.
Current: 8 A
